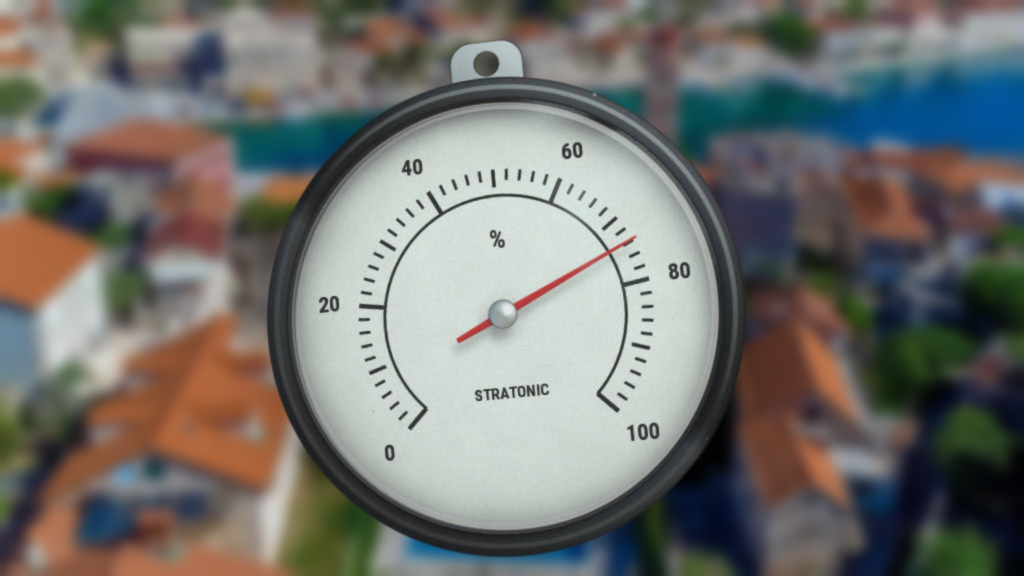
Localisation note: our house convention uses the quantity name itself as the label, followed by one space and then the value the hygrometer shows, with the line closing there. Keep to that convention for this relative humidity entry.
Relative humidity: 74 %
